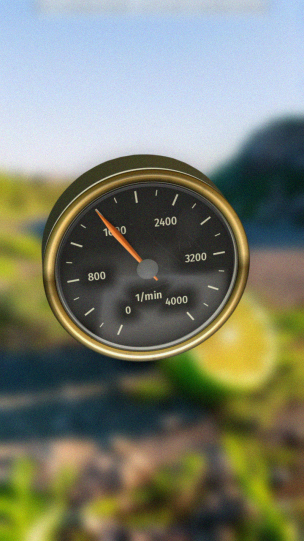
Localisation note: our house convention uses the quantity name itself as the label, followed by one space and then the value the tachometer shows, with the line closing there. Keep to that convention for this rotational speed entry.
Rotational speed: 1600 rpm
